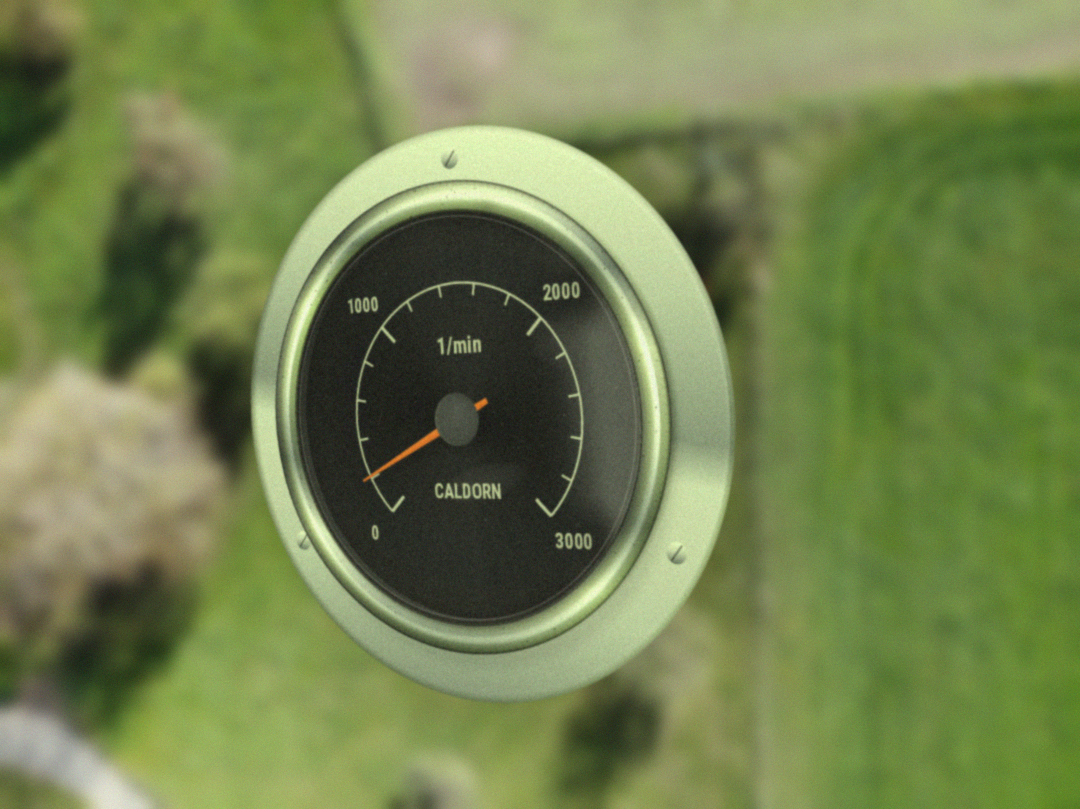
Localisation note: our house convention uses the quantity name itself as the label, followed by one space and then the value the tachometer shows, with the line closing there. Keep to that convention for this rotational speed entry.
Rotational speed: 200 rpm
